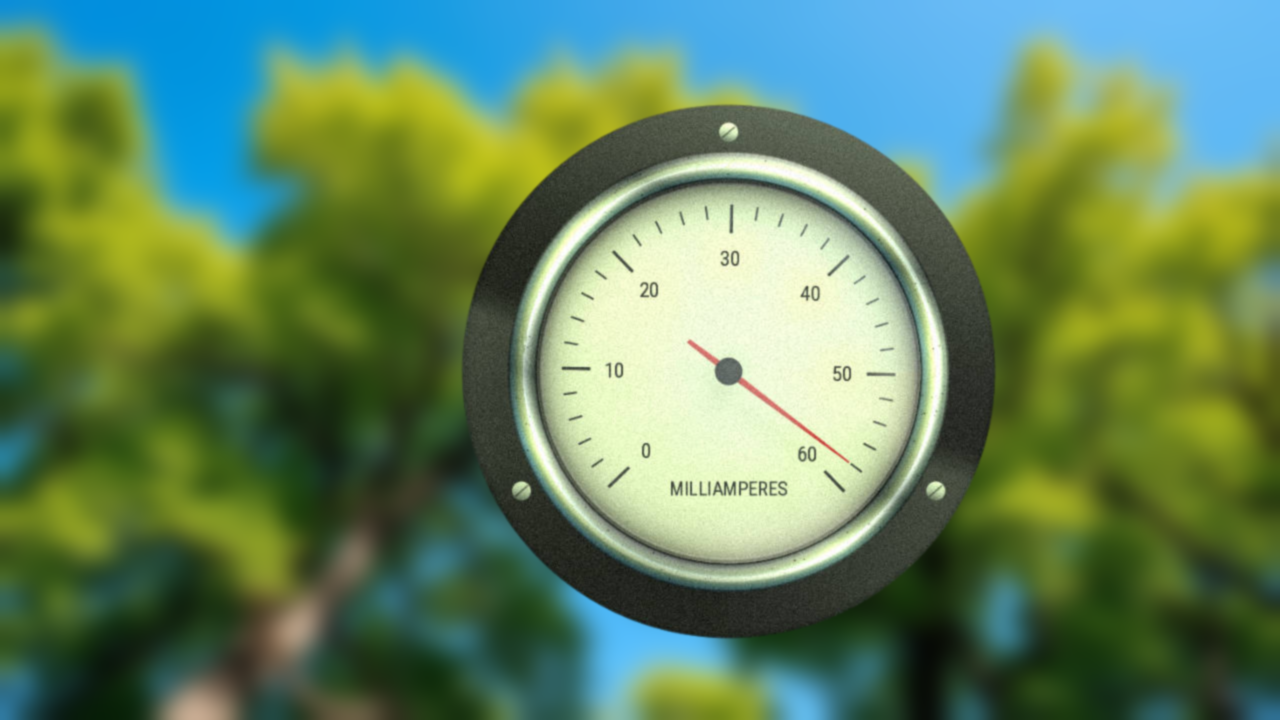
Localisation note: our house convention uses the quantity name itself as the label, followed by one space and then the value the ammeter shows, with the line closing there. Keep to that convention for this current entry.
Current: 58 mA
